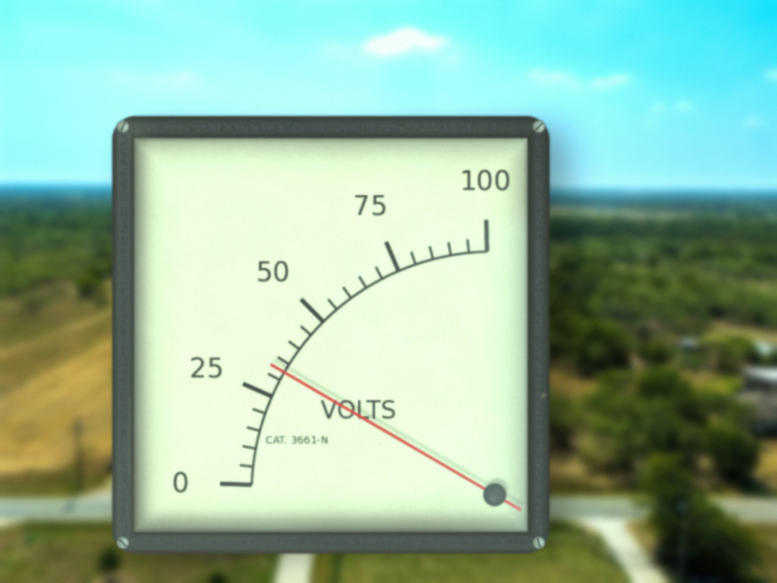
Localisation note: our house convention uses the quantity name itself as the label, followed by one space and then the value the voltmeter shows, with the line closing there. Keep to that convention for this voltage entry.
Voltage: 32.5 V
